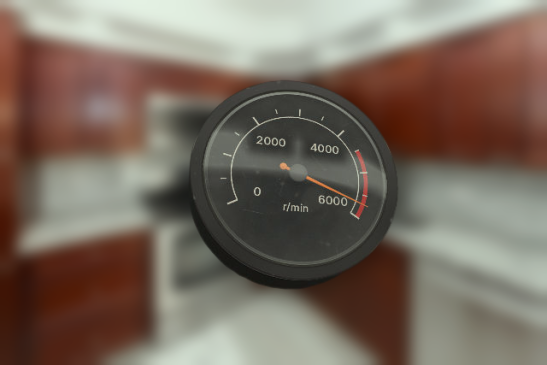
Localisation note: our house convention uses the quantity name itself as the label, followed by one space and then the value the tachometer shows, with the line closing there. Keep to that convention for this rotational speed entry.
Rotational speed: 5750 rpm
